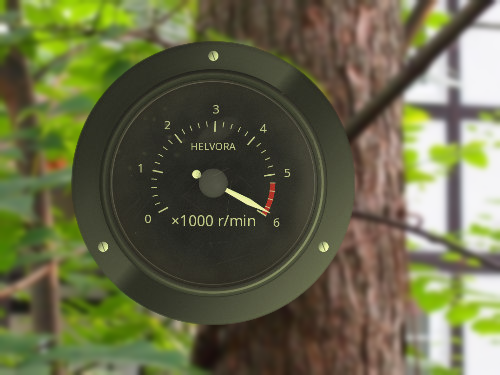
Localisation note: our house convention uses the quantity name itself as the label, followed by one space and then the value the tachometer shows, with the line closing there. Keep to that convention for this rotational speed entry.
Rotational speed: 5900 rpm
